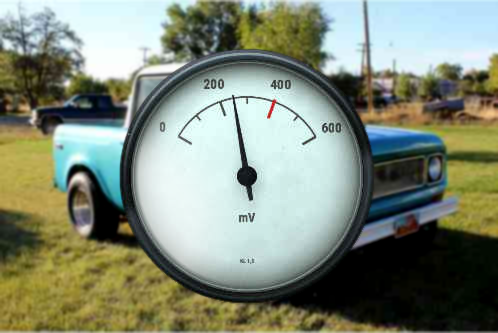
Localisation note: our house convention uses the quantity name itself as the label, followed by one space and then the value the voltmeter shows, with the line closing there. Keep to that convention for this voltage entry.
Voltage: 250 mV
